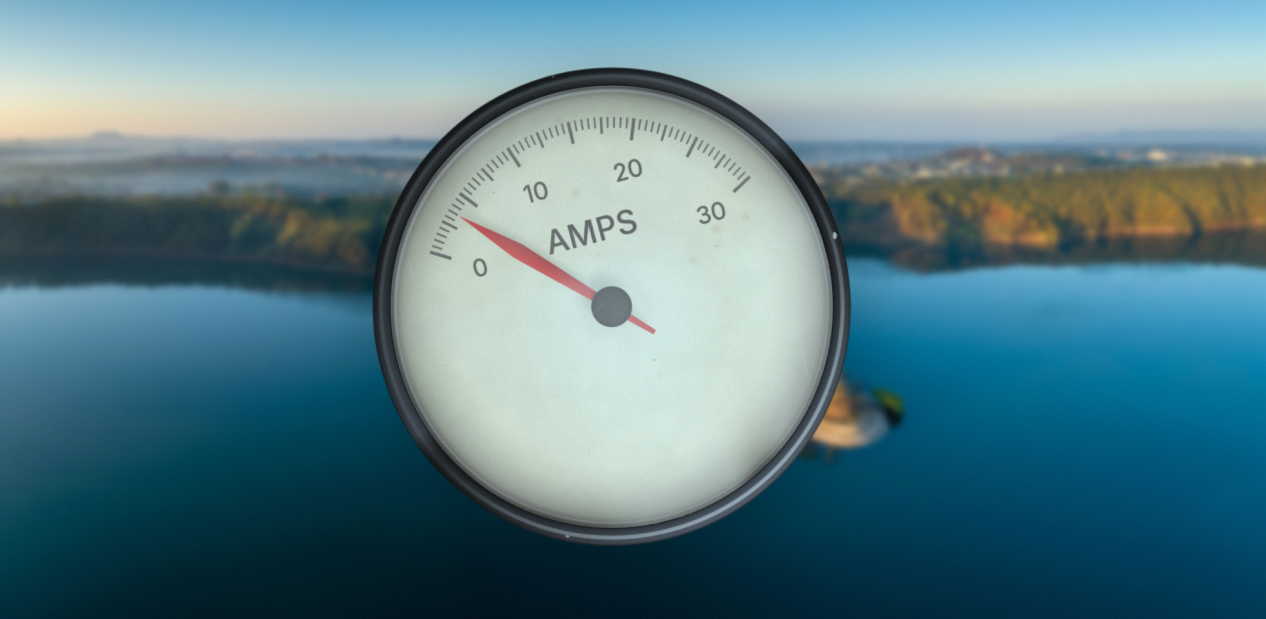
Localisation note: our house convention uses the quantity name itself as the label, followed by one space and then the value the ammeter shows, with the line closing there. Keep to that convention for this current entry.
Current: 3.5 A
